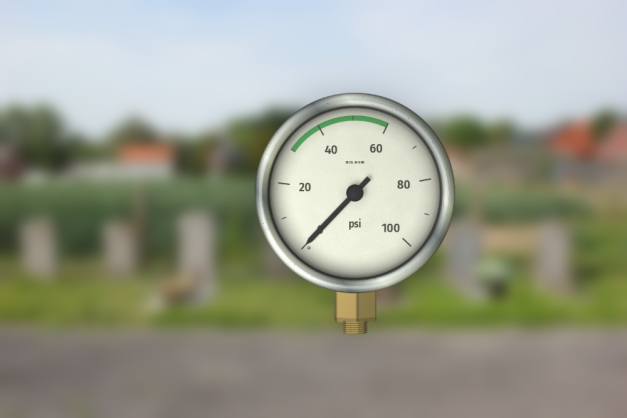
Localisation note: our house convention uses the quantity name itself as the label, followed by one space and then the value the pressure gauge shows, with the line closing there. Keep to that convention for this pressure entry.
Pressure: 0 psi
